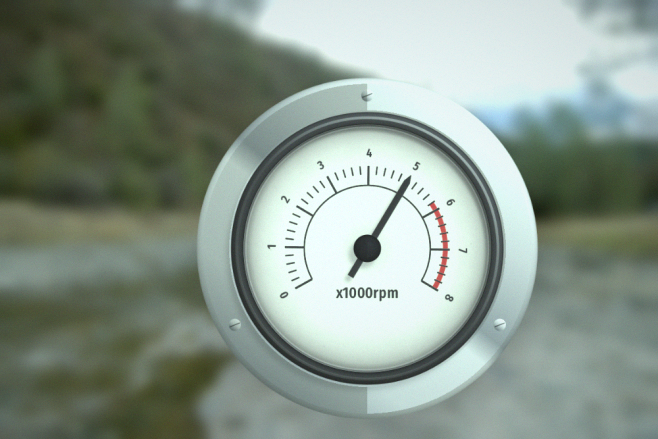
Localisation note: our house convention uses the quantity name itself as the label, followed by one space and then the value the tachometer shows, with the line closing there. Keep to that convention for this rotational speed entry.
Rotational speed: 5000 rpm
